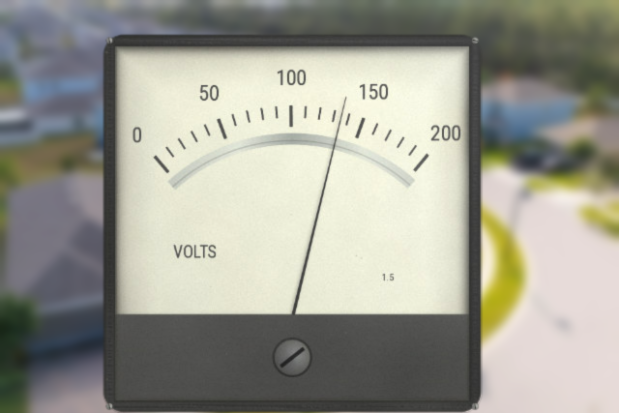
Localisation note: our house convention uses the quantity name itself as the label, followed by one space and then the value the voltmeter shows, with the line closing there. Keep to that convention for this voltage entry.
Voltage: 135 V
